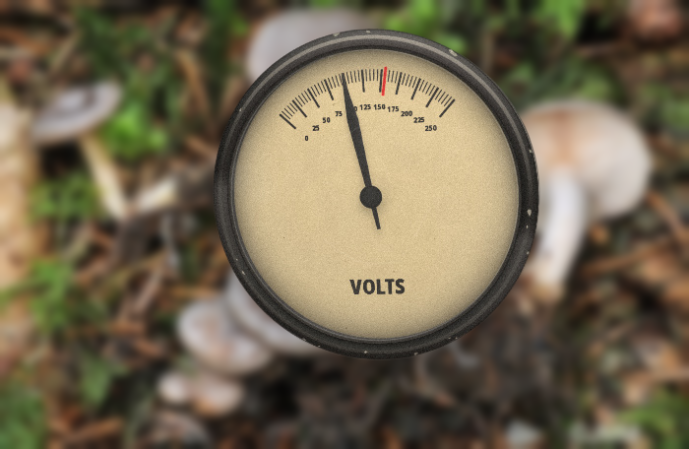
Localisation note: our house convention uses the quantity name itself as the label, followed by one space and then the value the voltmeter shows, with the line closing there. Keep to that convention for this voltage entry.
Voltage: 100 V
